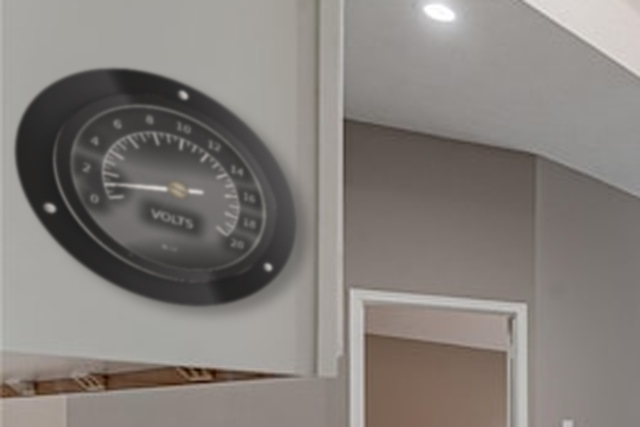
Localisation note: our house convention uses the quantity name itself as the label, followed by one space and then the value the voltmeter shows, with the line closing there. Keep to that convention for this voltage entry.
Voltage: 1 V
